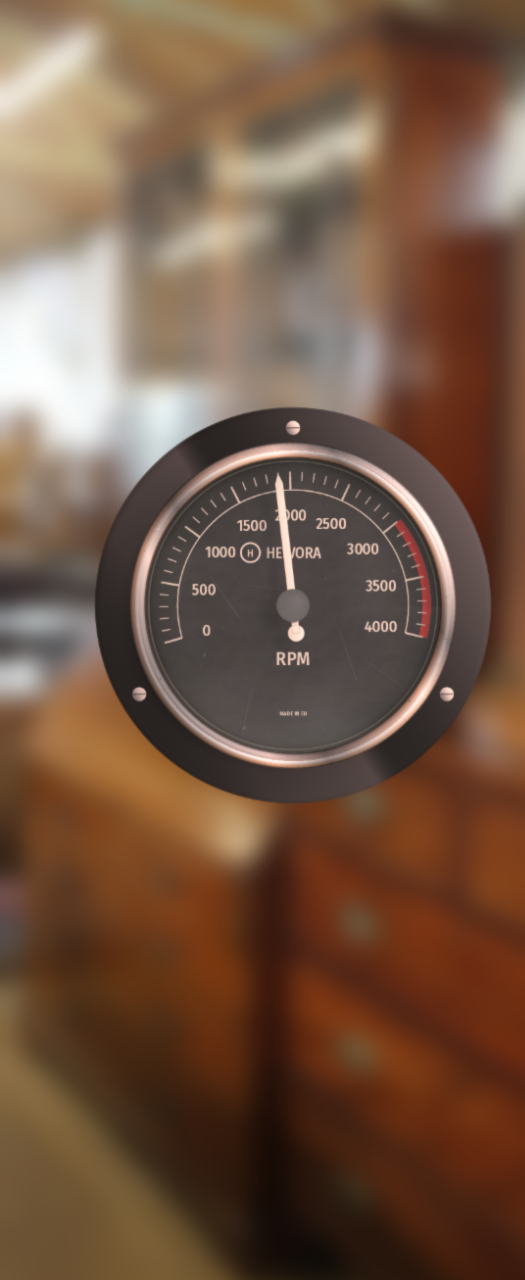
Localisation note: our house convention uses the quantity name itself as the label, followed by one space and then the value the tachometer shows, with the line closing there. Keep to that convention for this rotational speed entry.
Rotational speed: 1900 rpm
